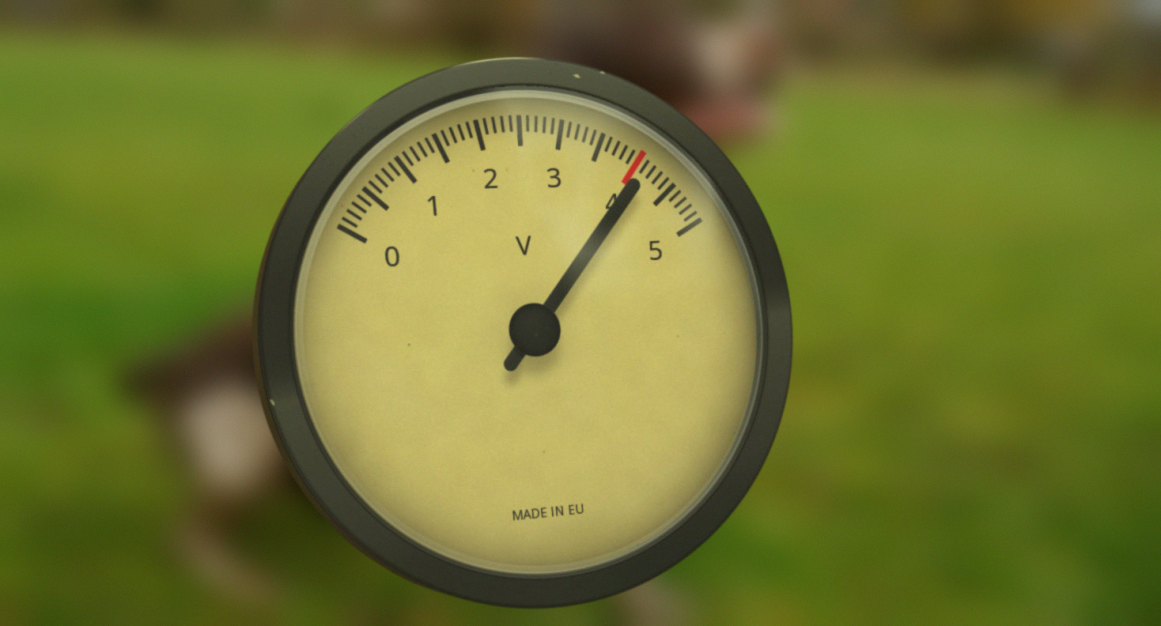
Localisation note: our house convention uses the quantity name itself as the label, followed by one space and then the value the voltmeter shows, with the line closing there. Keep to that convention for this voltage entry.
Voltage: 4.1 V
